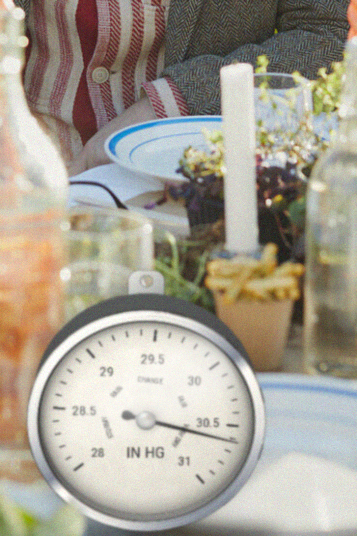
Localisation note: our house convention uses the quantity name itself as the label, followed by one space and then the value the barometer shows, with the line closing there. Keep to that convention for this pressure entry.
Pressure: 30.6 inHg
